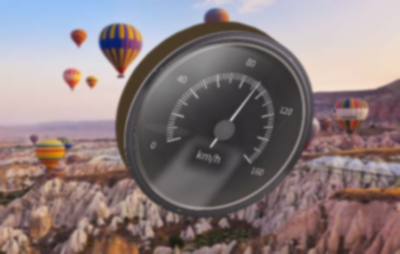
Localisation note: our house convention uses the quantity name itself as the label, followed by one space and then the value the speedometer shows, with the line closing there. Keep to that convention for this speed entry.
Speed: 90 km/h
